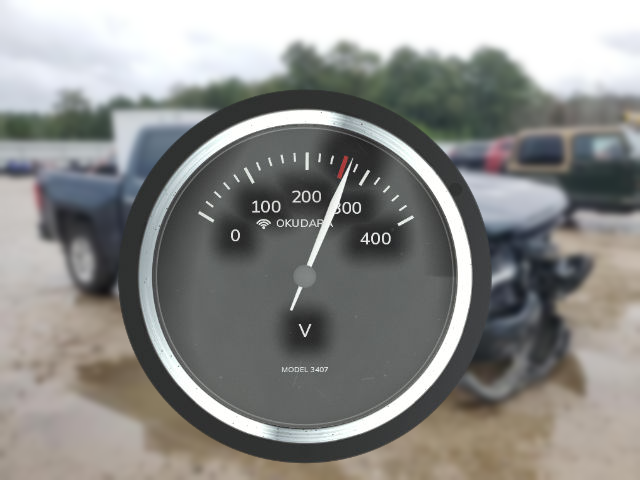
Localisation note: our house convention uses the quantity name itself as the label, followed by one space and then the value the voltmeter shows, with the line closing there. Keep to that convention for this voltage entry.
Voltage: 270 V
